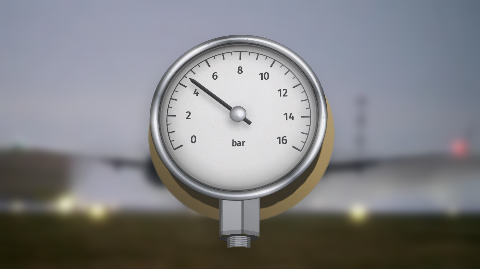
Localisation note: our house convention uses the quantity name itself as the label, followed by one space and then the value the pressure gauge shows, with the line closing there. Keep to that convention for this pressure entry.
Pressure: 4.5 bar
